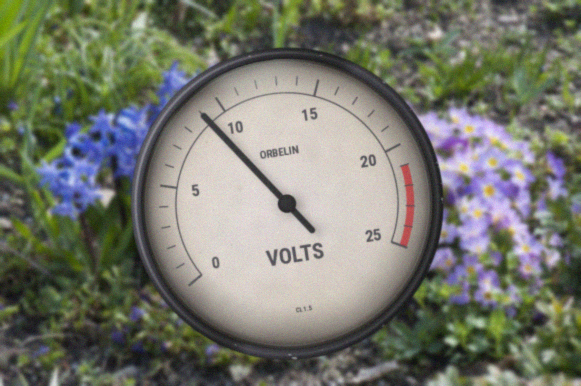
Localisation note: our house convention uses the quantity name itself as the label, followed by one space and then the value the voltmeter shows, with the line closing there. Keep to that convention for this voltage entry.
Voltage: 9 V
